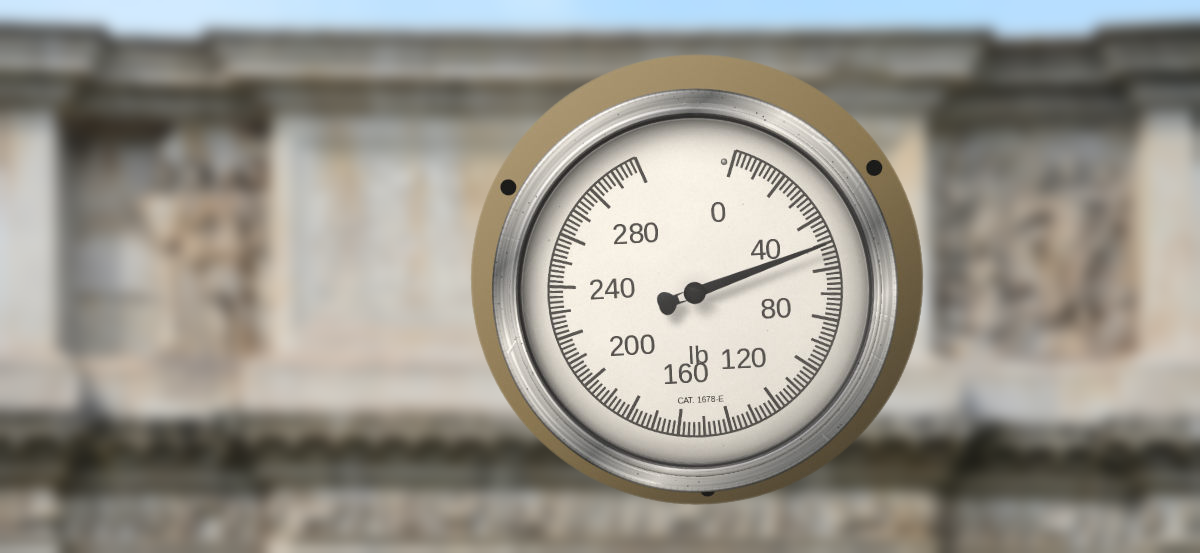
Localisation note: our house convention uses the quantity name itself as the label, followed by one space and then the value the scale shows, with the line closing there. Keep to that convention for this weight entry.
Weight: 50 lb
